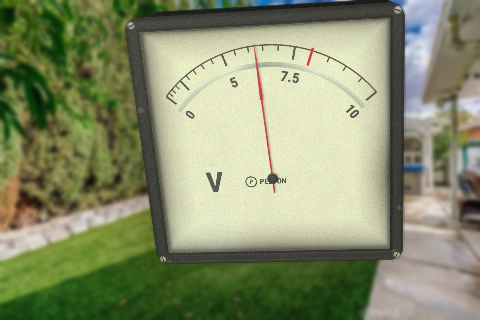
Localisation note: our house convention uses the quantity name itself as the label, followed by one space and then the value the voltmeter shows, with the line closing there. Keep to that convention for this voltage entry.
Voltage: 6.25 V
